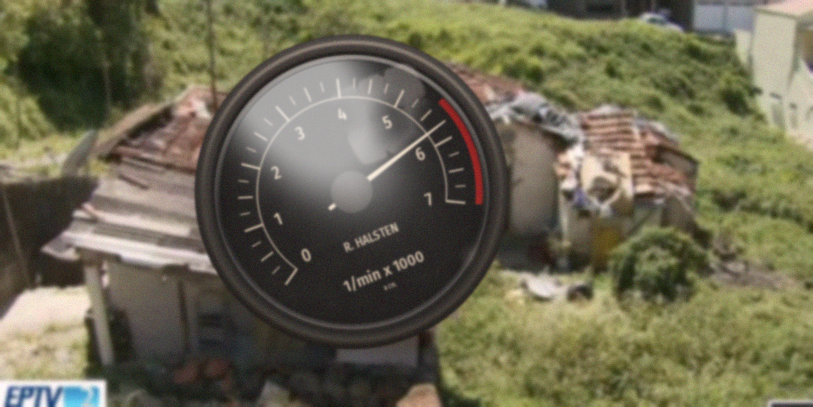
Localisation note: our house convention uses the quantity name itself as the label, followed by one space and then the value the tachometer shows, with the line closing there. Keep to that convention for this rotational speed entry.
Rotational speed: 5750 rpm
